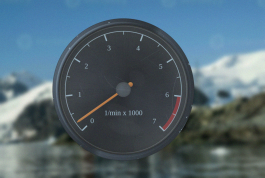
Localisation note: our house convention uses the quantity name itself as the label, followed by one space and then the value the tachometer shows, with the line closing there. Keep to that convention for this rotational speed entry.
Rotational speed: 250 rpm
